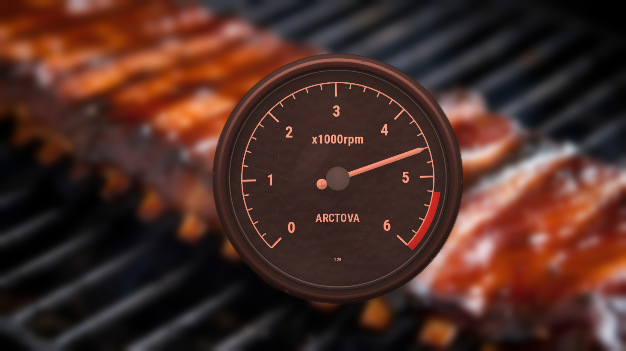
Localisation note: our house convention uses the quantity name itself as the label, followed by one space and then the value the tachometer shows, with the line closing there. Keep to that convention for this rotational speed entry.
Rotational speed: 4600 rpm
